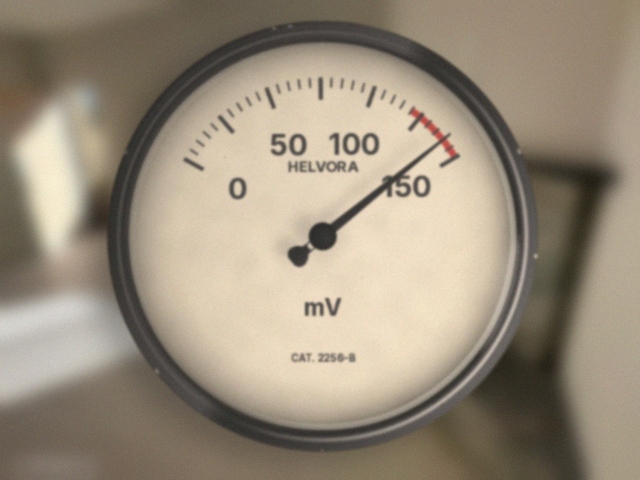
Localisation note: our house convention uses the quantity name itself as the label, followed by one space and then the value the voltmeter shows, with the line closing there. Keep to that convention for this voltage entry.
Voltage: 140 mV
